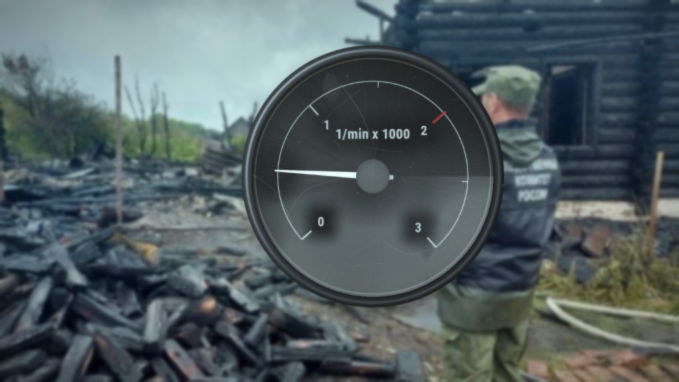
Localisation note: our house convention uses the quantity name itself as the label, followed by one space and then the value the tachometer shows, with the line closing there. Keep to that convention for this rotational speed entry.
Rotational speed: 500 rpm
